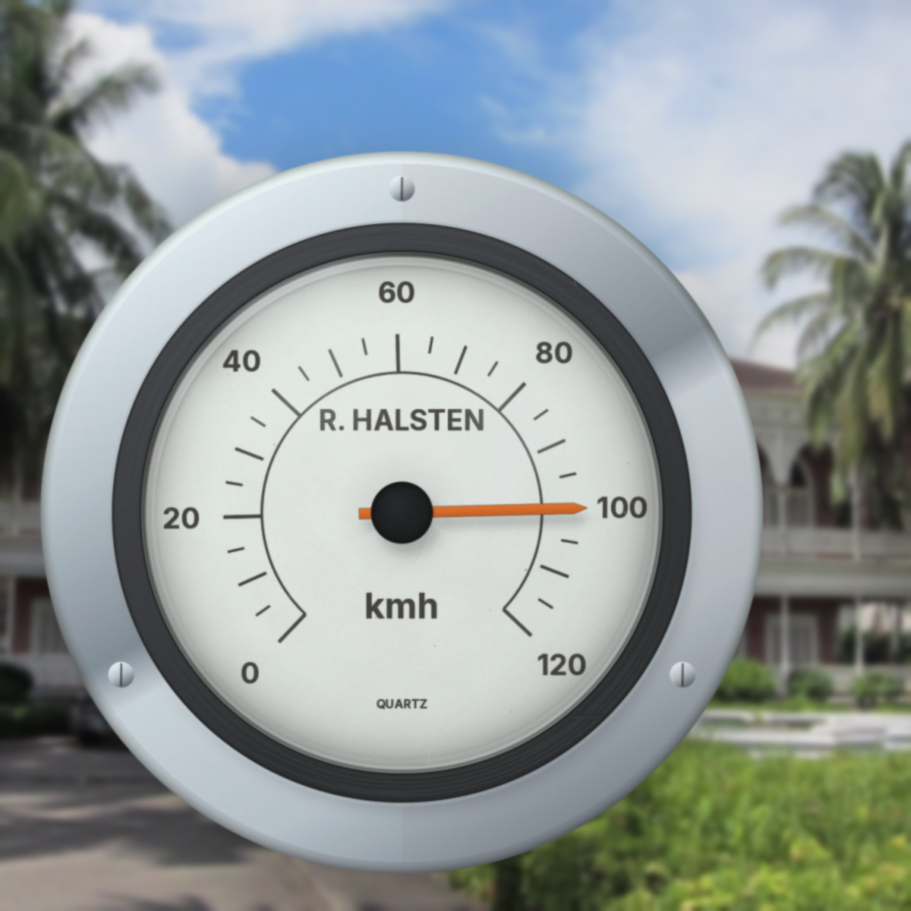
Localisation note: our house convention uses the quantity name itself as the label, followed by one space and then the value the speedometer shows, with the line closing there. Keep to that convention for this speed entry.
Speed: 100 km/h
